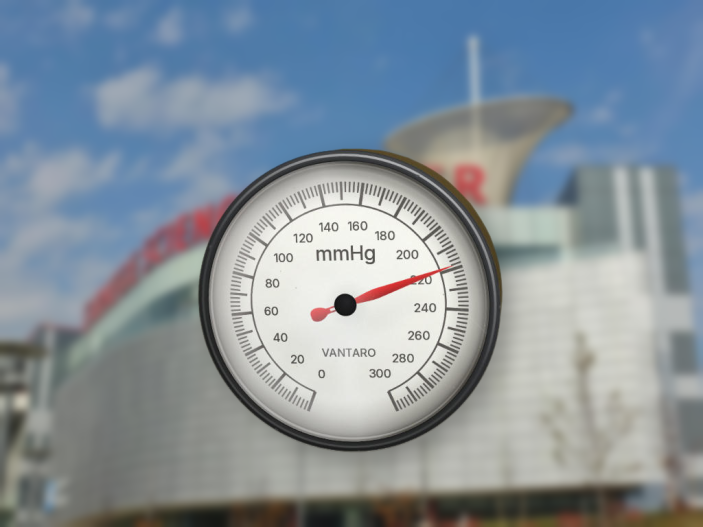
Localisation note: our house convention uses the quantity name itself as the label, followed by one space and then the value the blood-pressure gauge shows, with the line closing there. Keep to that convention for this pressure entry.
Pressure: 218 mmHg
